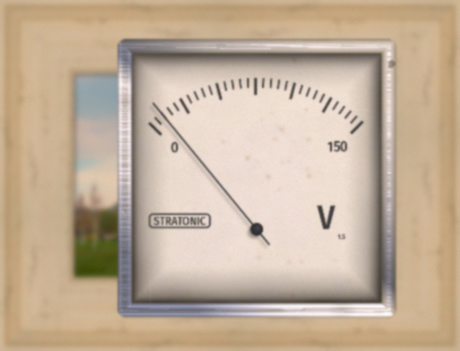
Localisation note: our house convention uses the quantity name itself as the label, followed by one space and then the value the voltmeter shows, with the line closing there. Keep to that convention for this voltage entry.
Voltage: 10 V
